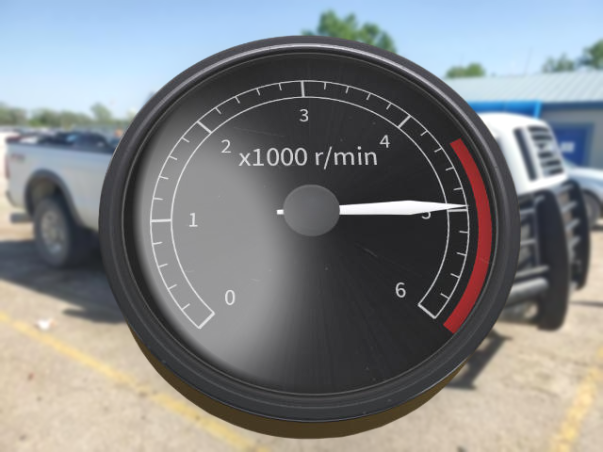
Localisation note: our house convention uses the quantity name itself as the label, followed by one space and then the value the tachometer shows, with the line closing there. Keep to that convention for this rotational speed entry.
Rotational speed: 5000 rpm
